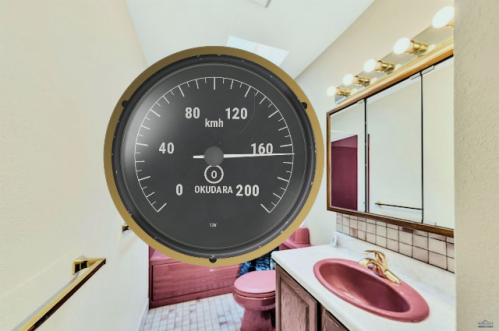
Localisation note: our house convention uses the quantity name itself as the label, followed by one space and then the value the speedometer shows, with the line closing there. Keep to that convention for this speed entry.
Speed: 165 km/h
